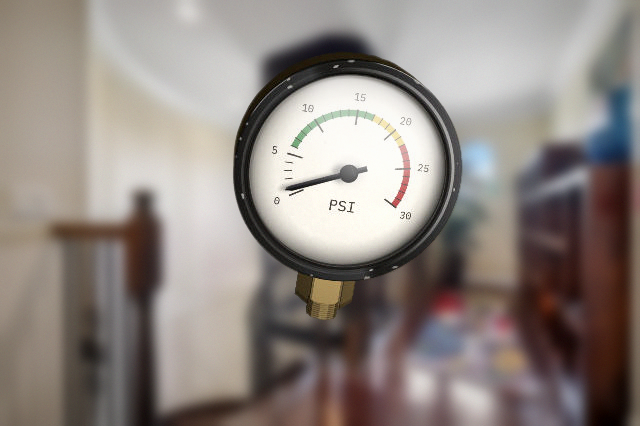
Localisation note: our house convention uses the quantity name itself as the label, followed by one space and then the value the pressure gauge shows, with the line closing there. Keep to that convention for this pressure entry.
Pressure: 1 psi
